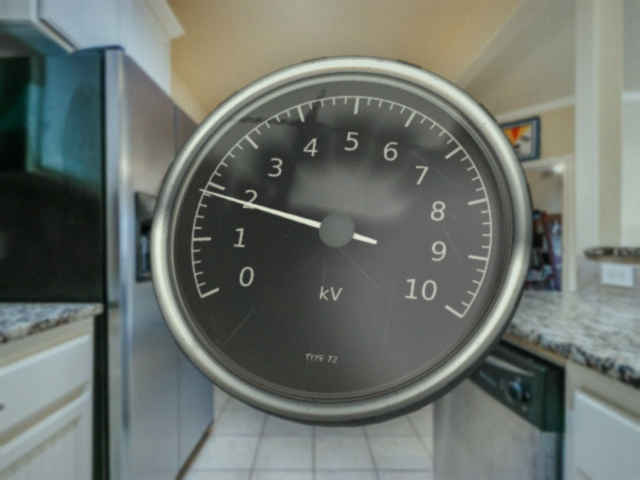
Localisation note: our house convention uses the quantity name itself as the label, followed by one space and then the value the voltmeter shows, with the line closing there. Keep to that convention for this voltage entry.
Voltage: 1.8 kV
